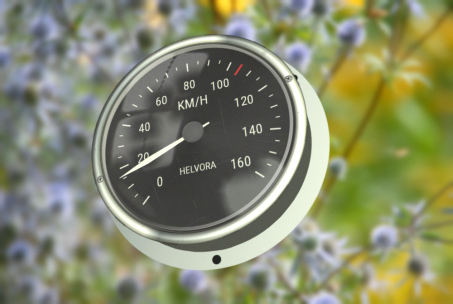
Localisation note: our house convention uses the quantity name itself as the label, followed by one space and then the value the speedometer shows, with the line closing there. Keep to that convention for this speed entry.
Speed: 15 km/h
